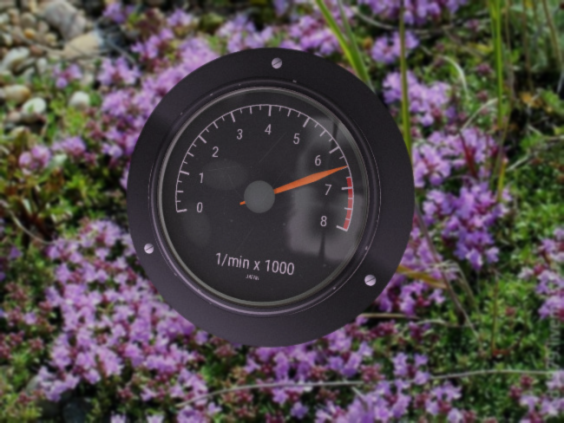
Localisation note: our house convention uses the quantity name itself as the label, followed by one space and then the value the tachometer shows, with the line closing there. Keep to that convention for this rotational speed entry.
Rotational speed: 6500 rpm
